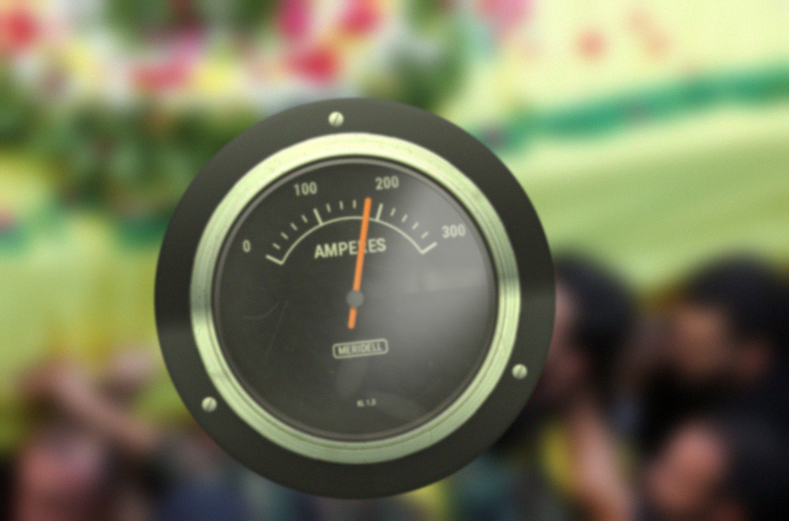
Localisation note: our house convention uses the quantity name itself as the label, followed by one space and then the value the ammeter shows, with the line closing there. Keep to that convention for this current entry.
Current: 180 A
